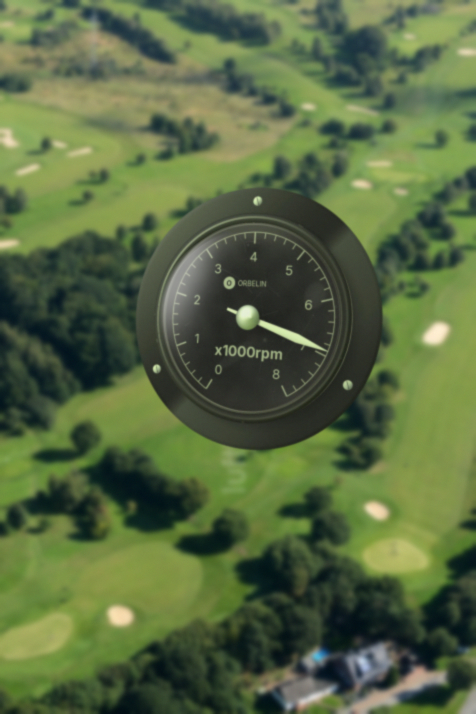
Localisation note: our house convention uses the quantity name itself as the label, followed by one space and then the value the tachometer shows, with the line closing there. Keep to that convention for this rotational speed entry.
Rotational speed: 6900 rpm
